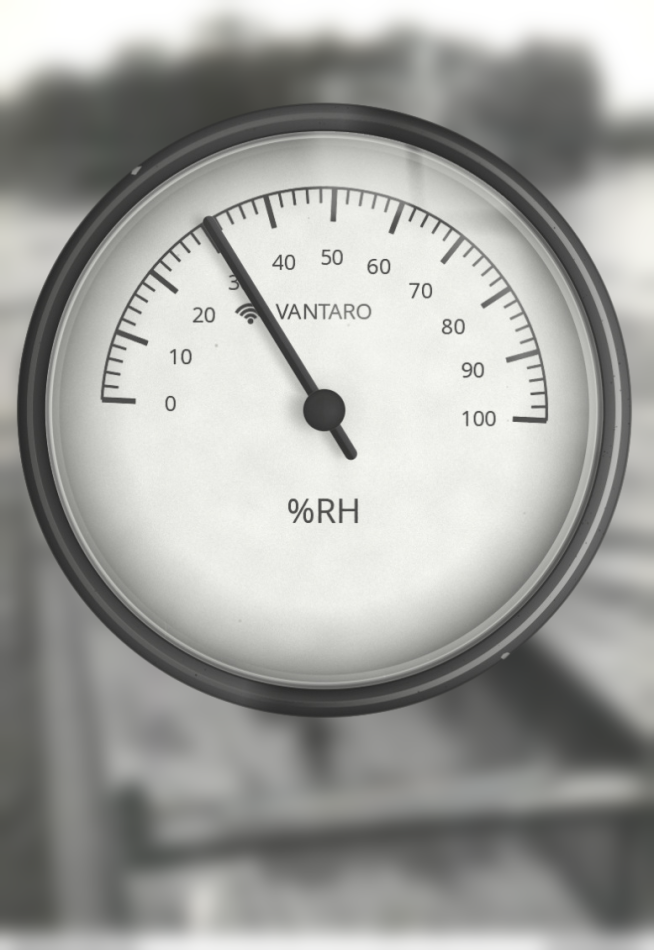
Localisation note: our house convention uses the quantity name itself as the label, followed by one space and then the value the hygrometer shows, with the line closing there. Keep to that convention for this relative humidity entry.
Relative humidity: 31 %
